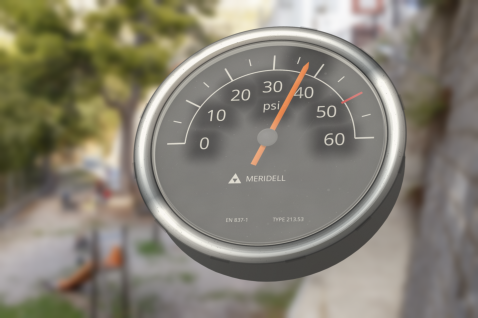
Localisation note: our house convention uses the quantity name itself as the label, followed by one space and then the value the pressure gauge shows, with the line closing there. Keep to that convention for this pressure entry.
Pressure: 37.5 psi
